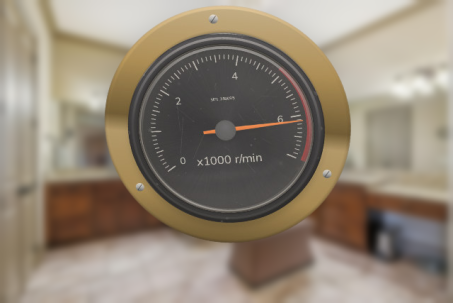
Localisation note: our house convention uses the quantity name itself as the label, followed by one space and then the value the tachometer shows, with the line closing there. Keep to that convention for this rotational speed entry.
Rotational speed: 6100 rpm
